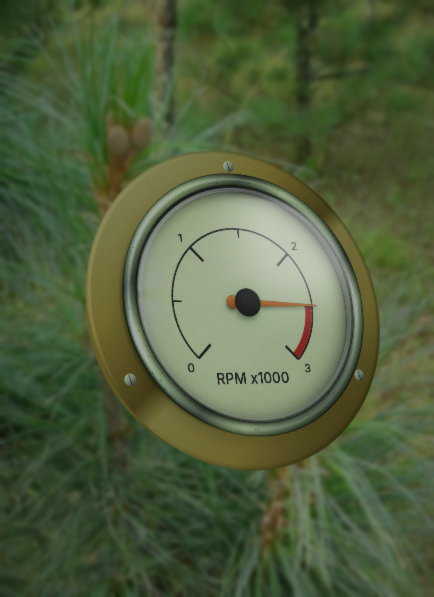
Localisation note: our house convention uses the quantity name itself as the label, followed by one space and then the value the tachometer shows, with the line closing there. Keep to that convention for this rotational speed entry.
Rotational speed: 2500 rpm
